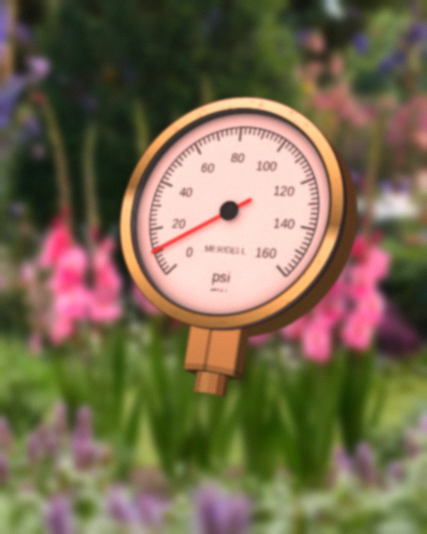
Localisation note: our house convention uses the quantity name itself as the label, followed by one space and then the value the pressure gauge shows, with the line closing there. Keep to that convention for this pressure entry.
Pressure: 10 psi
